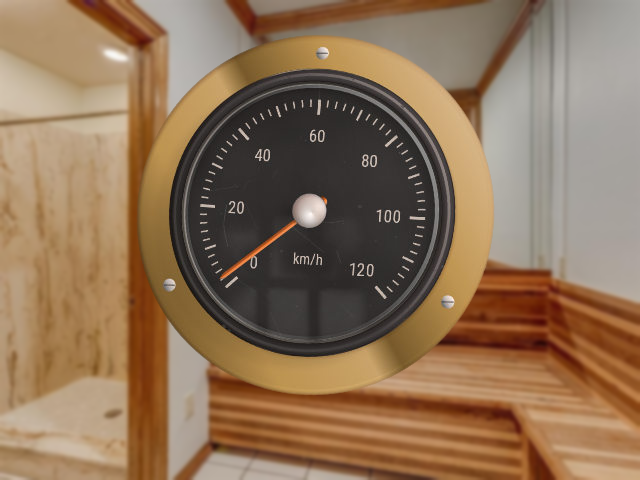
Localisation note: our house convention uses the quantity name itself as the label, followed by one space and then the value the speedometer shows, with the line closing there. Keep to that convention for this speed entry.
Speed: 2 km/h
